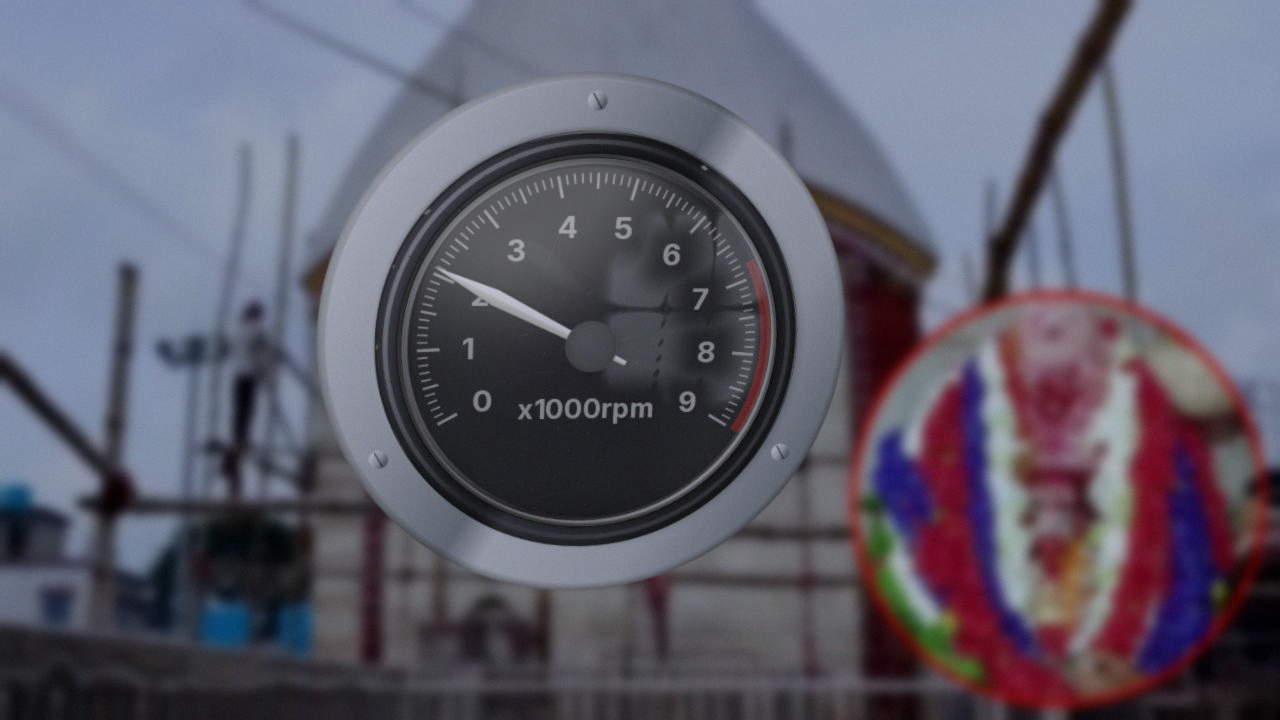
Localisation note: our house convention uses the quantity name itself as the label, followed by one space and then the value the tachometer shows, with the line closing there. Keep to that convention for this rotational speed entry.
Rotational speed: 2100 rpm
